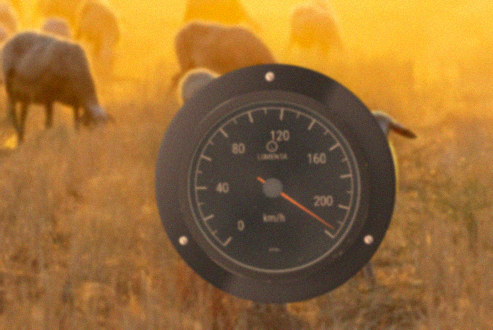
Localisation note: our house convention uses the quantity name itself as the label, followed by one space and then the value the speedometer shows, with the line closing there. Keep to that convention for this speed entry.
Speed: 215 km/h
